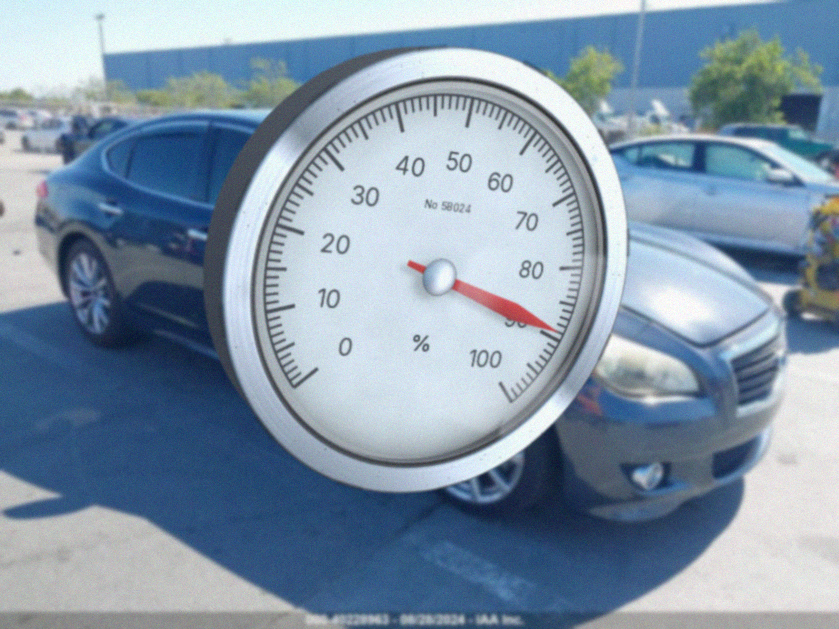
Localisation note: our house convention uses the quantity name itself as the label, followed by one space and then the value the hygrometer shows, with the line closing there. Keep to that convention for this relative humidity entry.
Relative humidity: 89 %
